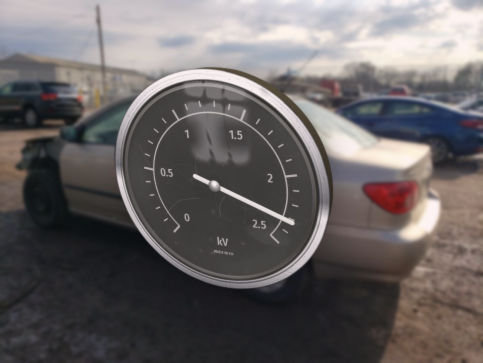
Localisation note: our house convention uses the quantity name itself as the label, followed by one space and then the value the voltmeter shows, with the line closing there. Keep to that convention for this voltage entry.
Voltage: 2.3 kV
